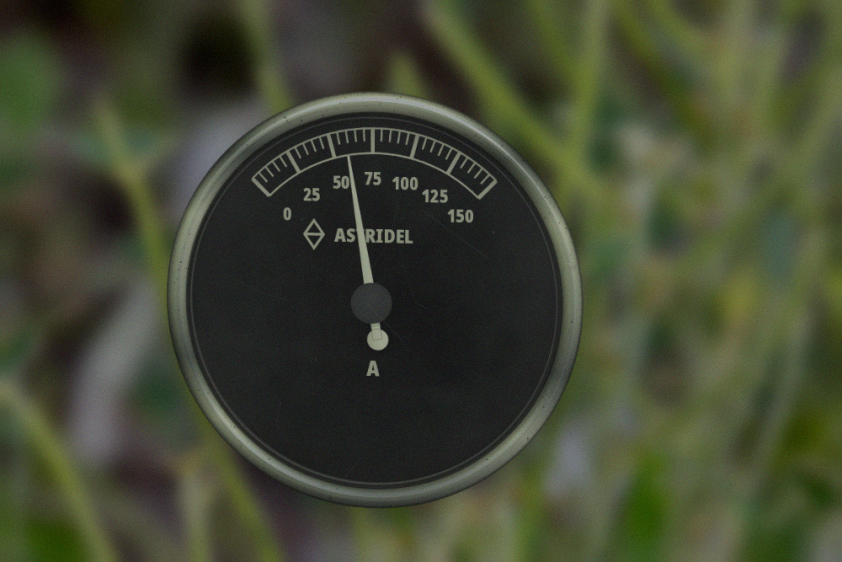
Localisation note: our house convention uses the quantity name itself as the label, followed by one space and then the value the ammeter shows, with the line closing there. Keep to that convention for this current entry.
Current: 60 A
